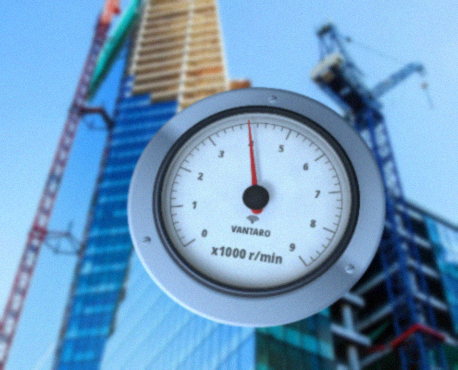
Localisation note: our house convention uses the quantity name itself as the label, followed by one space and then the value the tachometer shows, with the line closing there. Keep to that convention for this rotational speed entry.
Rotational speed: 4000 rpm
